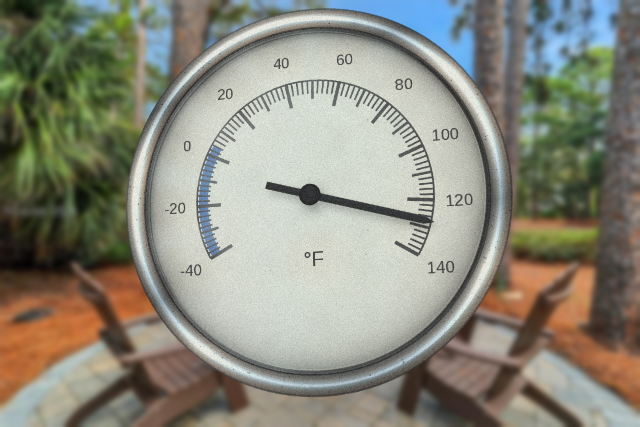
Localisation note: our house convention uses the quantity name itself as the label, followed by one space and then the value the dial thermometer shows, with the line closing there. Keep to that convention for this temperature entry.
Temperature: 128 °F
